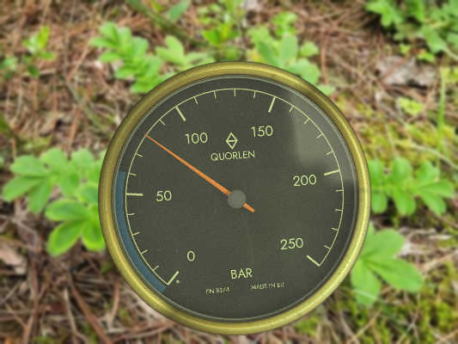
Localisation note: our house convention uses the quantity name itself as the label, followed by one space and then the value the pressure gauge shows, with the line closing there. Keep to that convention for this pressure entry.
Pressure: 80 bar
